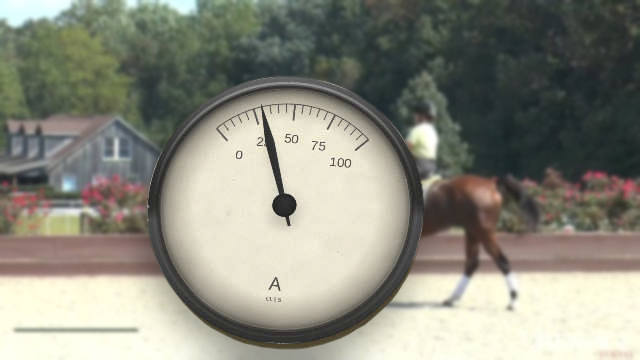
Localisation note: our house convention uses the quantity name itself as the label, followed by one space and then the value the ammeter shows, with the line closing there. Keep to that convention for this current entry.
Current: 30 A
